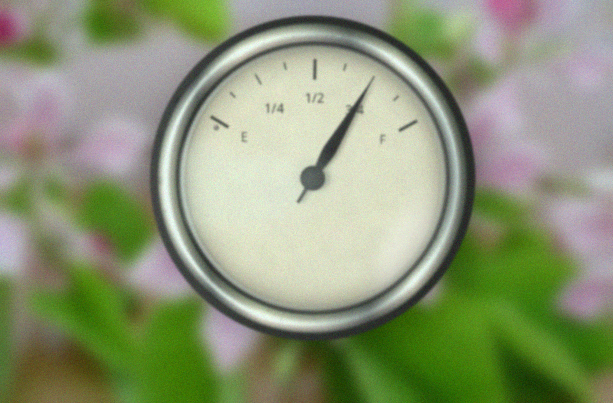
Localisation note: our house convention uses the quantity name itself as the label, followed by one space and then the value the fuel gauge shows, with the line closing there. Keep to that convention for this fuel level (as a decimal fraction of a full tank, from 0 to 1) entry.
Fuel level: 0.75
